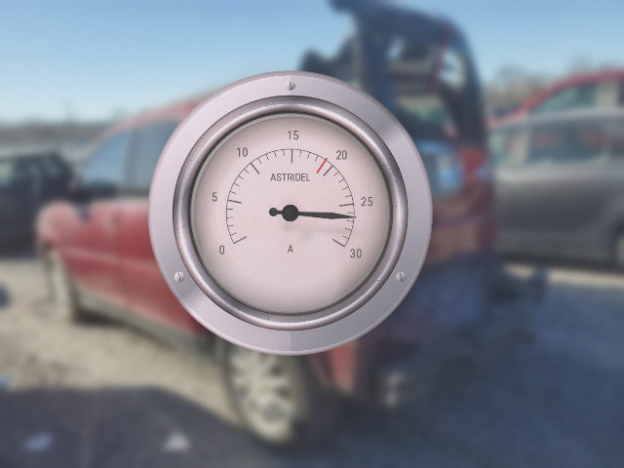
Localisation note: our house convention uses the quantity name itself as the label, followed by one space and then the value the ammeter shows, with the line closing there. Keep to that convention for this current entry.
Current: 26.5 A
